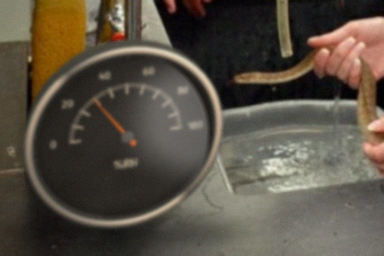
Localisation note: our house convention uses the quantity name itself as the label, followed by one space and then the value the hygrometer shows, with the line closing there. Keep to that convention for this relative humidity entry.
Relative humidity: 30 %
